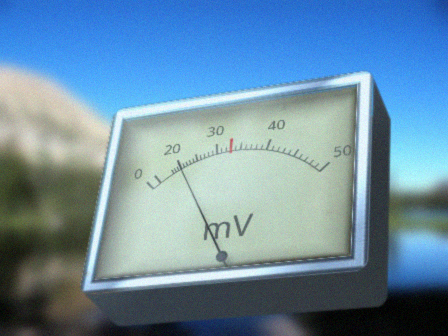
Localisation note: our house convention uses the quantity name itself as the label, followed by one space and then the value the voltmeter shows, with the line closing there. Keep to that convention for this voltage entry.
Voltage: 20 mV
